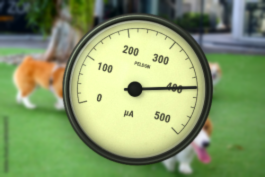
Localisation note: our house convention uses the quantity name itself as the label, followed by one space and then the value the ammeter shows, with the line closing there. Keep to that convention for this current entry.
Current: 400 µA
